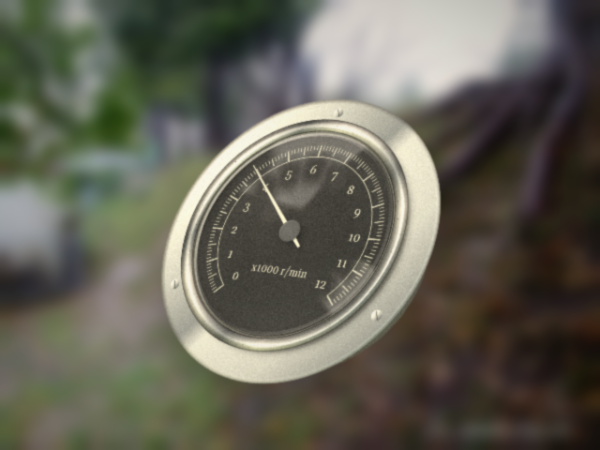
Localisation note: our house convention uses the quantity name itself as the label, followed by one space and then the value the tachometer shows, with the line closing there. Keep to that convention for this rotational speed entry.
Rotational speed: 4000 rpm
